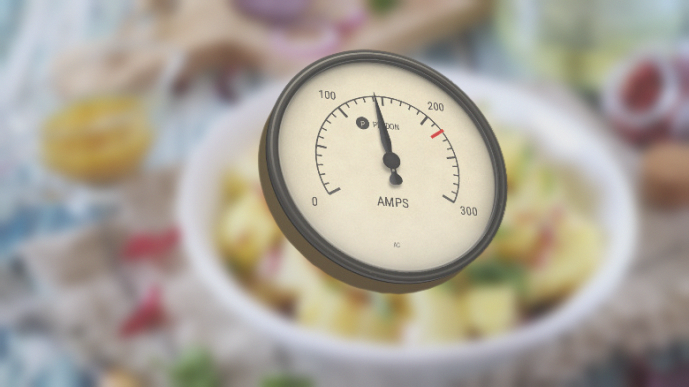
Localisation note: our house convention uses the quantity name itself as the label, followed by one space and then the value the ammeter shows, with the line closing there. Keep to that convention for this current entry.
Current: 140 A
